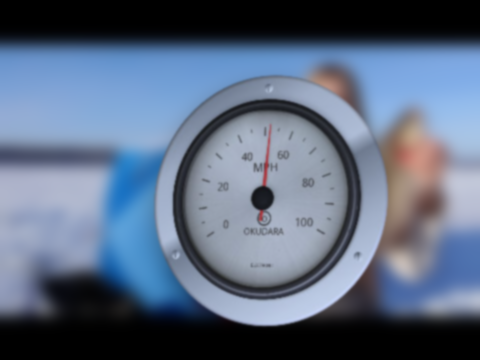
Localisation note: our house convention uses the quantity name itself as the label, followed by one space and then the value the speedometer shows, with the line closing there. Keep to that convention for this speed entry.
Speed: 52.5 mph
